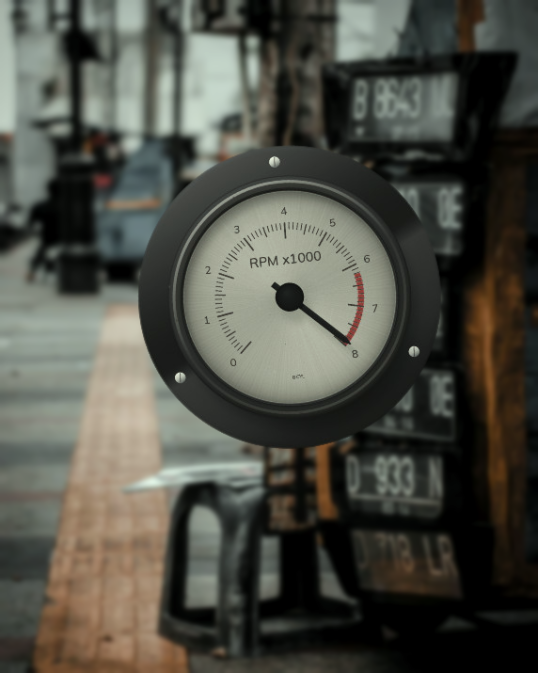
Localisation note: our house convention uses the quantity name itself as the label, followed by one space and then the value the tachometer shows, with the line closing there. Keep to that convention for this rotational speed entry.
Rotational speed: 7900 rpm
